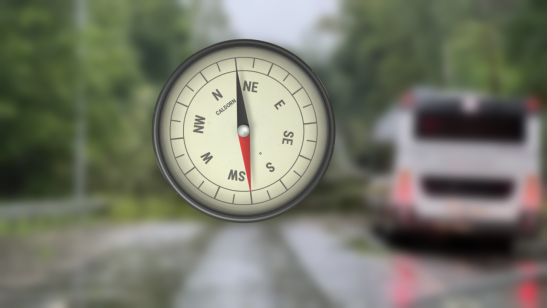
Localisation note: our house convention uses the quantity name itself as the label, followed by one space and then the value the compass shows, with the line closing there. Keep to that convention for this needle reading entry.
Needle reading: 210 °
